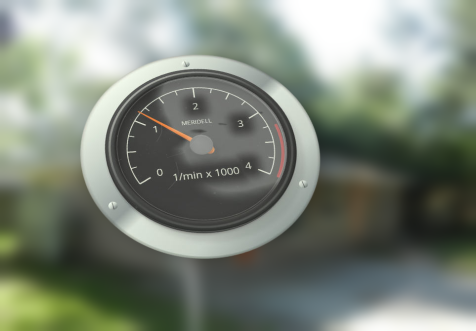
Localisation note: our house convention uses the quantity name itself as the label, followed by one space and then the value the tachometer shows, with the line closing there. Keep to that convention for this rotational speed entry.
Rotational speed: 1125 rpm
